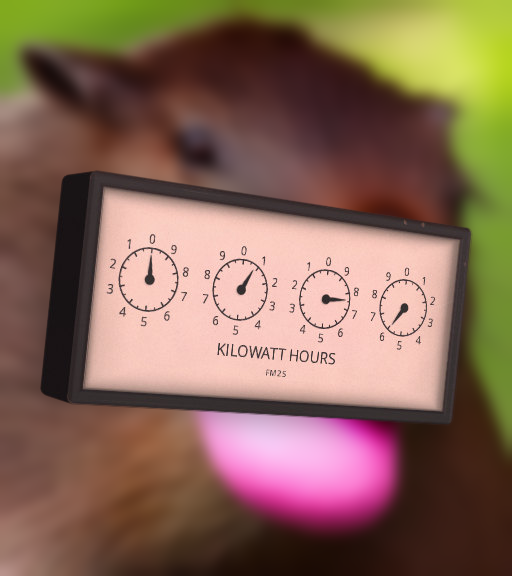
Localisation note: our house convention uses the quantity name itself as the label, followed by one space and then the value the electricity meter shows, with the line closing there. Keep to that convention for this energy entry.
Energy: 76 kWh
